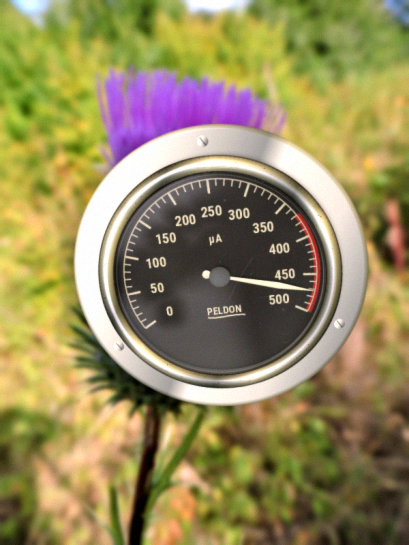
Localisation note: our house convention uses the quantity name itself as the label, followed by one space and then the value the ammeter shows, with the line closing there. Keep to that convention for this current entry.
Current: 470 µA
